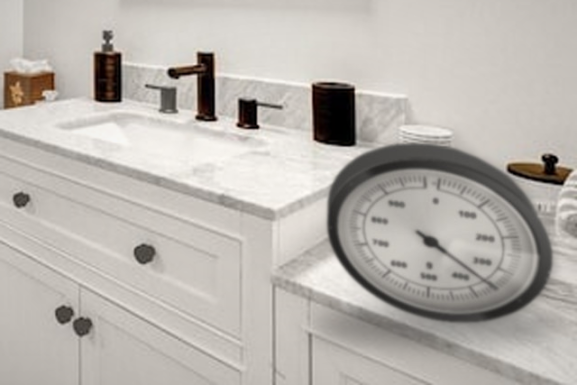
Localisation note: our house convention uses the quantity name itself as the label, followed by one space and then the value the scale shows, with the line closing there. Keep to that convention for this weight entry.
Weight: 350 g
